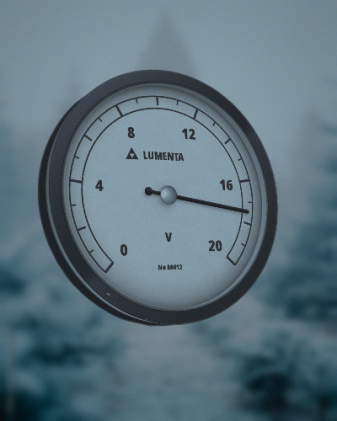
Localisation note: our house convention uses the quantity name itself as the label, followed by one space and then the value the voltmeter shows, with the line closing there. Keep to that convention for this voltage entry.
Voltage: 17.5 V
